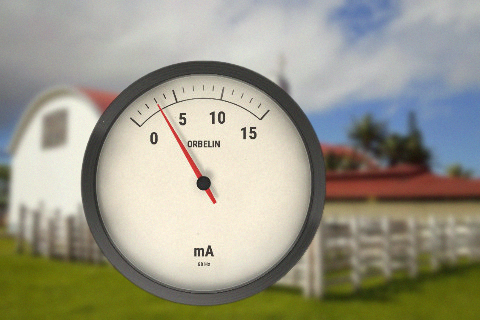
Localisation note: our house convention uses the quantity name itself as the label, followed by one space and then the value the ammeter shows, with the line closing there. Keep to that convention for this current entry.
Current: 3 mA
